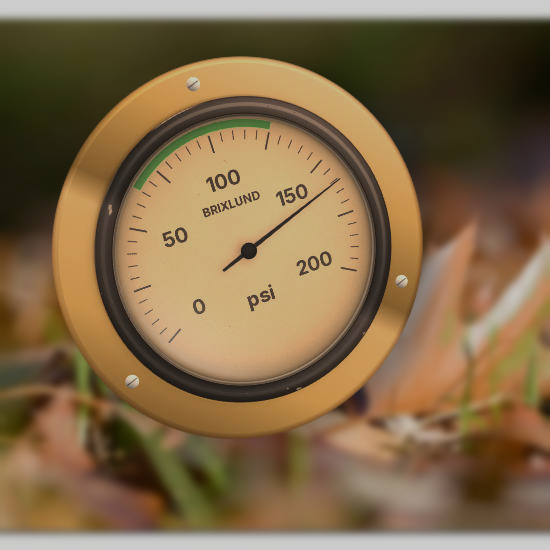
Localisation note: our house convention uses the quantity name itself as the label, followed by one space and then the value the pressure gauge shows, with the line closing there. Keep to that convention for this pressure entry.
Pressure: 160 psi
